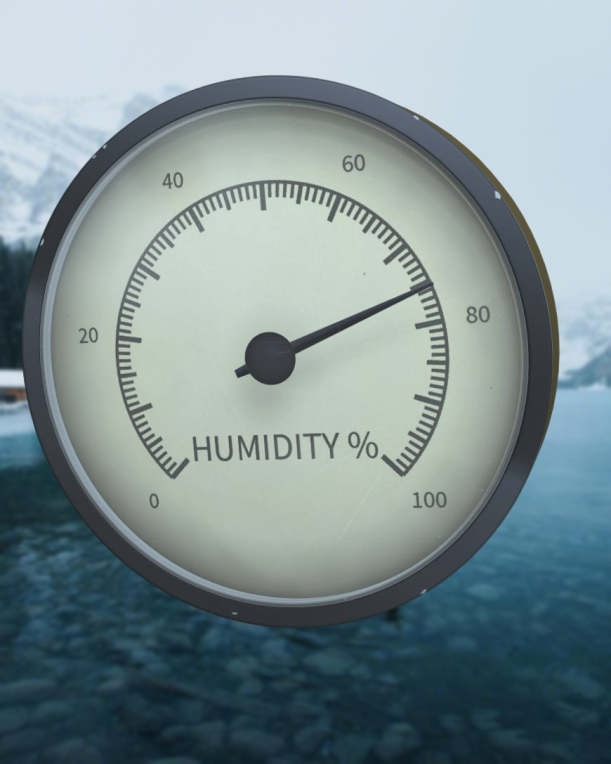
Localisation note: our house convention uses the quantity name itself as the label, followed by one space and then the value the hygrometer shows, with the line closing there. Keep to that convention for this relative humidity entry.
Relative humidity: 75.5 %
